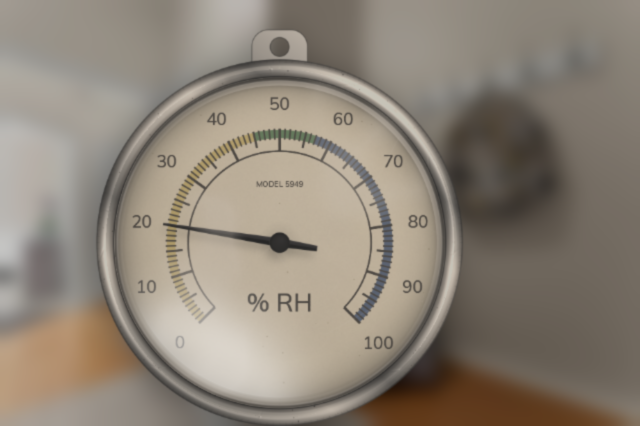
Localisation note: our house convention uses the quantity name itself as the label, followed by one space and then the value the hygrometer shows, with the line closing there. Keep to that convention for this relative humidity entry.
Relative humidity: 20 %
